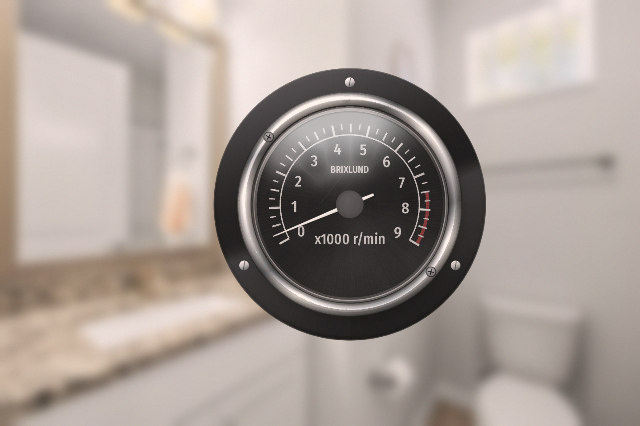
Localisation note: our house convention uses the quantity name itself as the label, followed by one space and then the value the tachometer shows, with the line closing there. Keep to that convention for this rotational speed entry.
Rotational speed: 250 rpm
